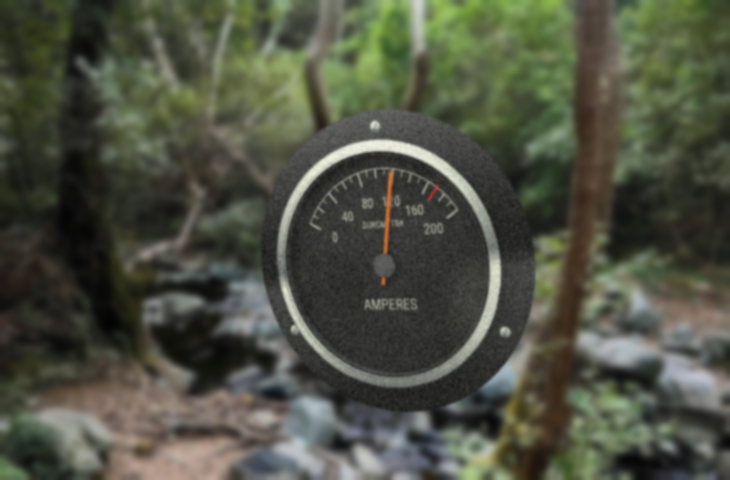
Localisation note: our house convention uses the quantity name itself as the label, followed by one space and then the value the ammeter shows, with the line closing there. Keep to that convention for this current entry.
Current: 120 A
